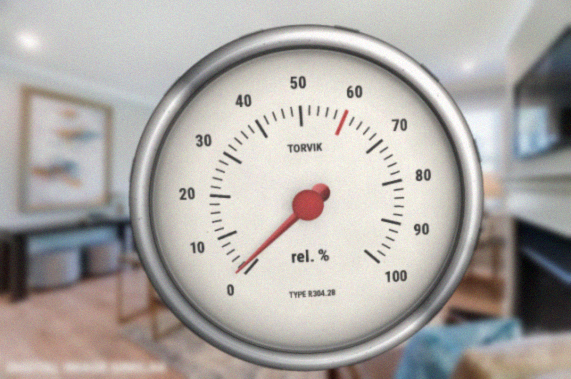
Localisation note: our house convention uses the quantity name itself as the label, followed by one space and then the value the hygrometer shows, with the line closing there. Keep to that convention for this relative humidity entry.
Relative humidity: 2 %
